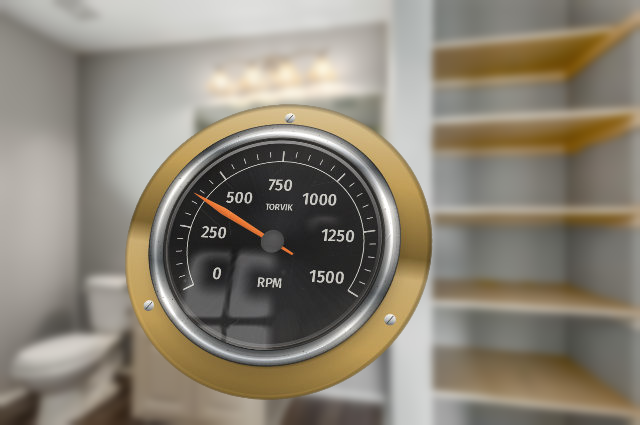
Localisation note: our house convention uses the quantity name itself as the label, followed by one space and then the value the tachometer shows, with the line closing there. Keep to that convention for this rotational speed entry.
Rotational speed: 375 rpm
